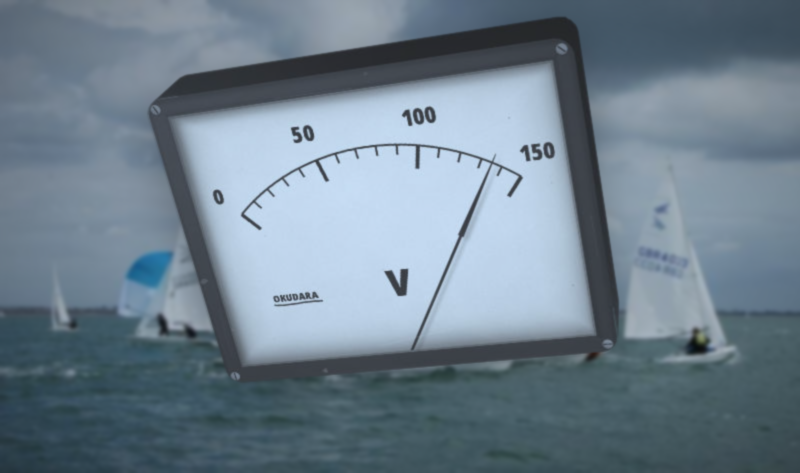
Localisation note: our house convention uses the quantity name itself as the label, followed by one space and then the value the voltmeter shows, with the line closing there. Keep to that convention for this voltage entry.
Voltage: 135 V
